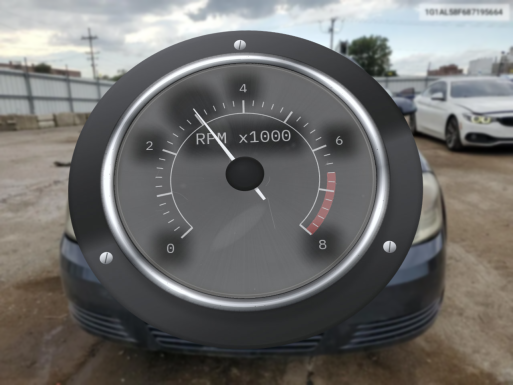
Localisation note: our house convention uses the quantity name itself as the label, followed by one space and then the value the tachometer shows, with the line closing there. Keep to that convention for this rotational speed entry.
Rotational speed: 3000 rpm
